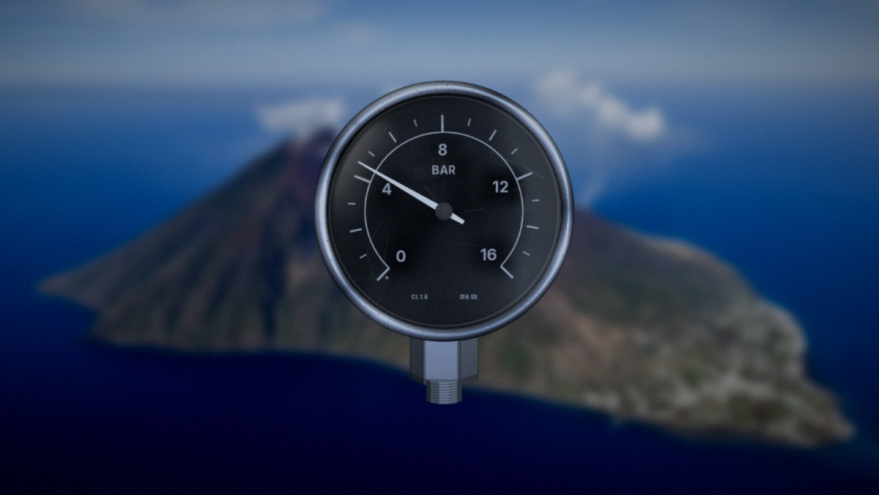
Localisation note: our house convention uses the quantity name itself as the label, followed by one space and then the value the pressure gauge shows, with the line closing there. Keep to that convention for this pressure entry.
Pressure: 4.5 bar
